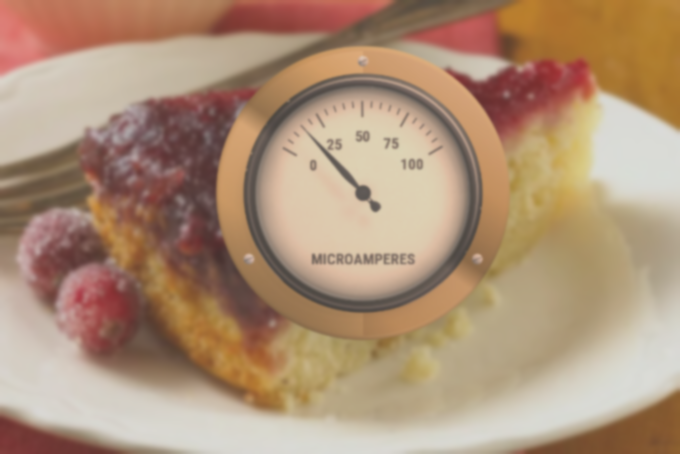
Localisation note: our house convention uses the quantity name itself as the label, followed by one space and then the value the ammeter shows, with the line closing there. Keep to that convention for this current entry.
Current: 15 µA
